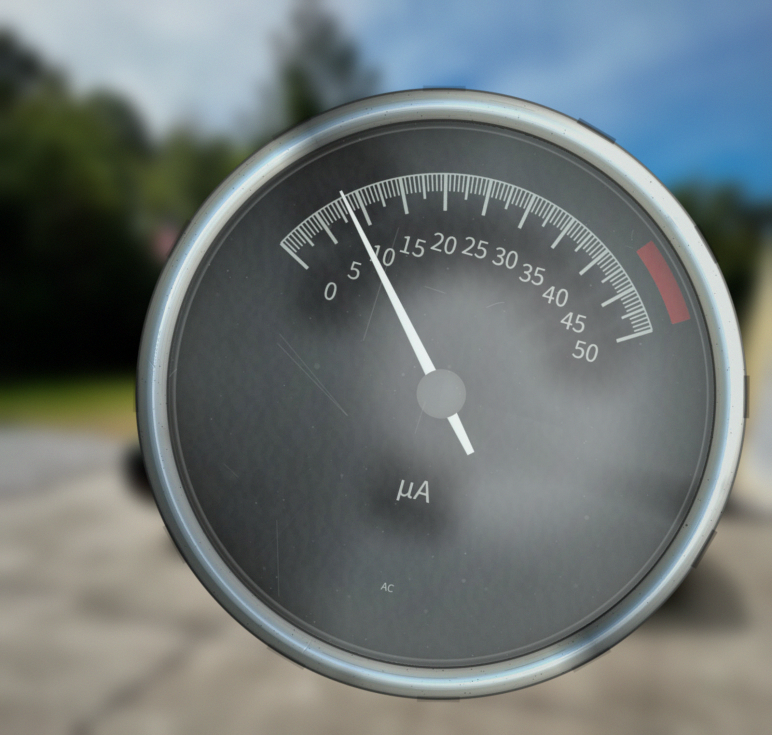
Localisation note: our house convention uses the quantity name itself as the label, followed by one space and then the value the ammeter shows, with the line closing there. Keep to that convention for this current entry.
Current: 8.5 µA
